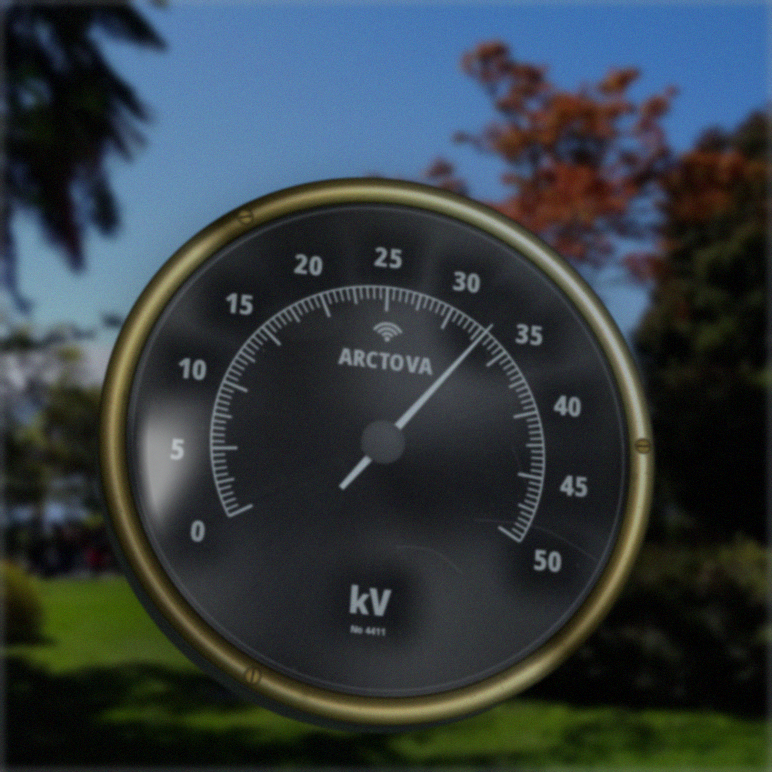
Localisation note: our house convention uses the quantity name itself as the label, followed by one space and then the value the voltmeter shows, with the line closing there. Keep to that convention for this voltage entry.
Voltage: 33 kV
